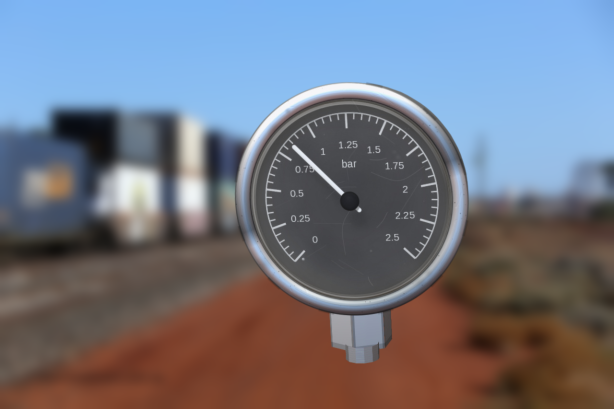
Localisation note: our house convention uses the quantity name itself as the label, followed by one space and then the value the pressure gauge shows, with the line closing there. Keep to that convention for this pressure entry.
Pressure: 0.85 bar
